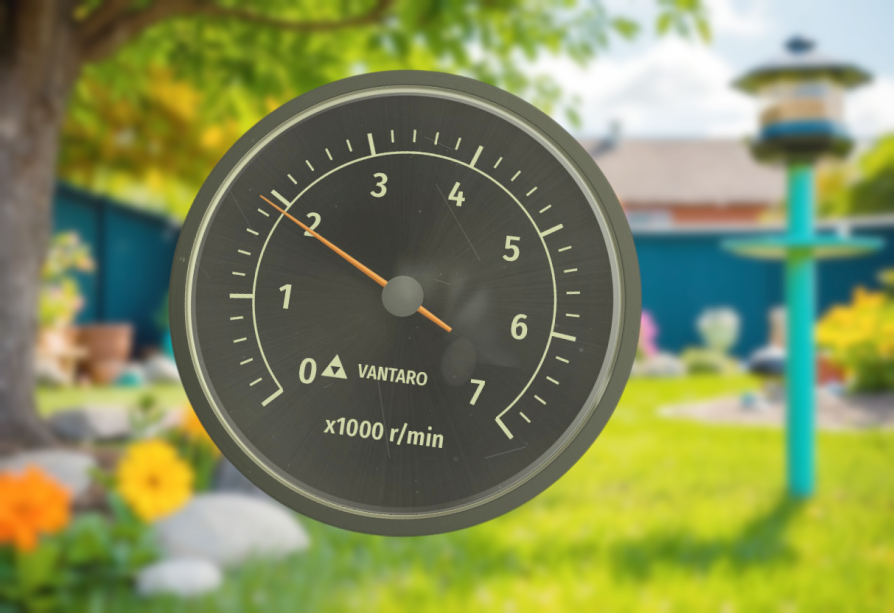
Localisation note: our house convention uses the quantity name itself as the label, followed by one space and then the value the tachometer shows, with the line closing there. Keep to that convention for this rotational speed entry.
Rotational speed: 1900 rpm
